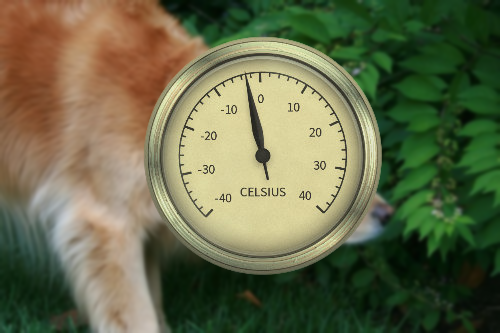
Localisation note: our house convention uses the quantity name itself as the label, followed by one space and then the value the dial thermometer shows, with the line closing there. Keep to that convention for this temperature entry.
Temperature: -3 °C
